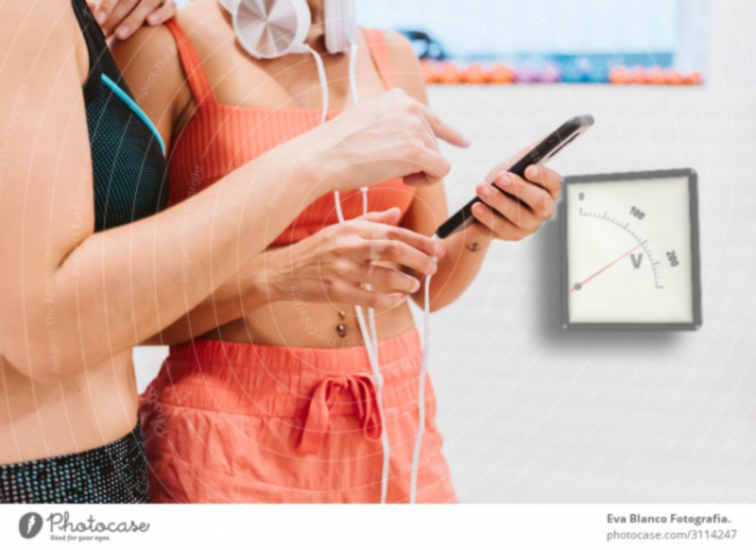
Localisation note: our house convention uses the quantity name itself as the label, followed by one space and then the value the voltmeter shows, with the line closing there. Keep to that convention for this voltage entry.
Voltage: 150 V
